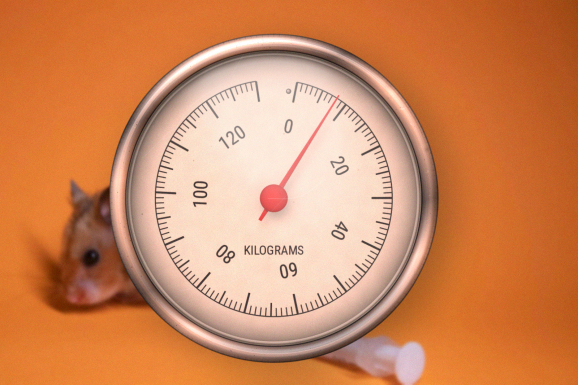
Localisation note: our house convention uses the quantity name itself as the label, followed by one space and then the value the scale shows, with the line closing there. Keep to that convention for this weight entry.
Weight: 8 kg
